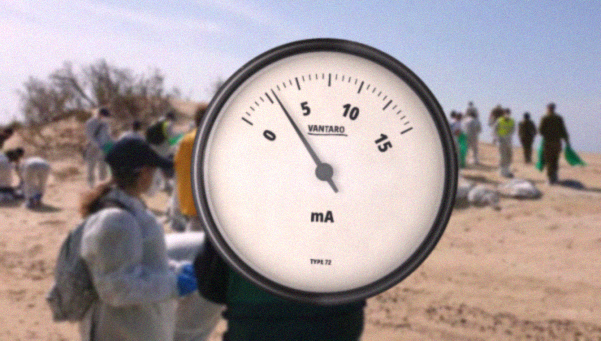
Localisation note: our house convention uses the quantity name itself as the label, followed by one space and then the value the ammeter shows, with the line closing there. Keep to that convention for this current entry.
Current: 3 mA
